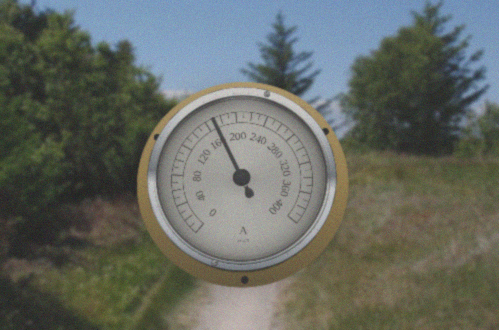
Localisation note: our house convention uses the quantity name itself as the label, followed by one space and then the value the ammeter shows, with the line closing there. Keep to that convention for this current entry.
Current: 170 A
